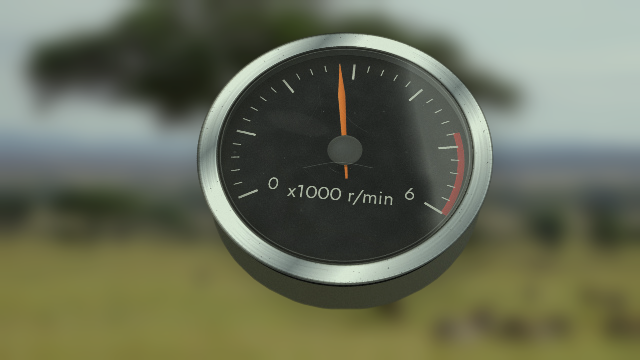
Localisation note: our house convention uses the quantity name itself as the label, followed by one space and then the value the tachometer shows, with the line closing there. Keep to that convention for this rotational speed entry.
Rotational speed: 2800 rpm
